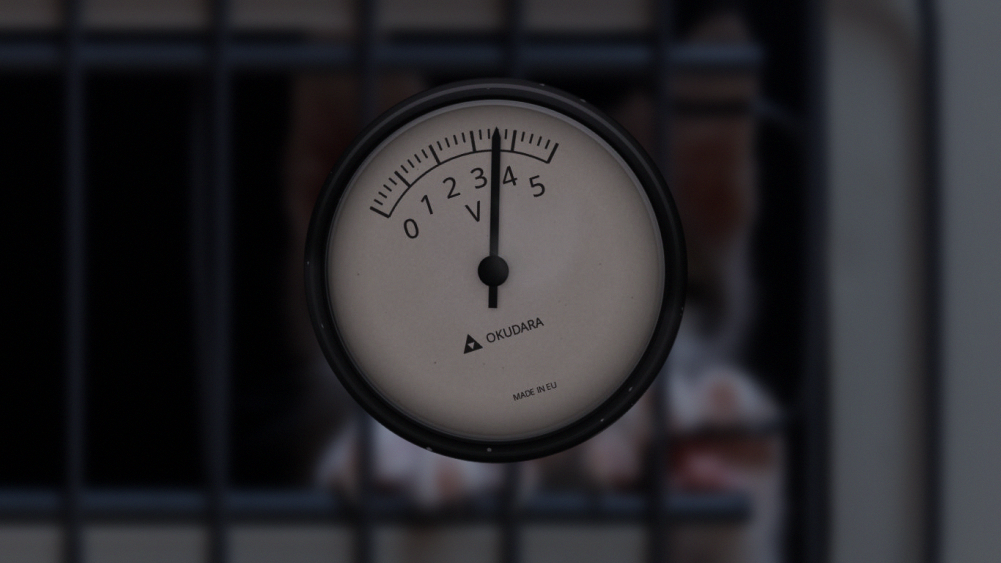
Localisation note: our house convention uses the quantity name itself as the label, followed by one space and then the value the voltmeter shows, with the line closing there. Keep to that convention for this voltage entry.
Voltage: 3.6 V
